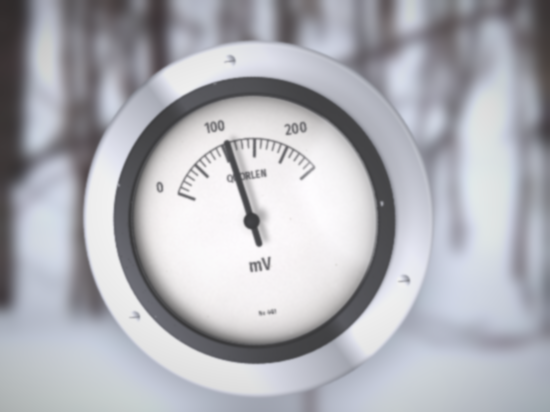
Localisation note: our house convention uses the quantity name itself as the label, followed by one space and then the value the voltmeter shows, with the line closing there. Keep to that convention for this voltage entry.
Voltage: 110 mV
